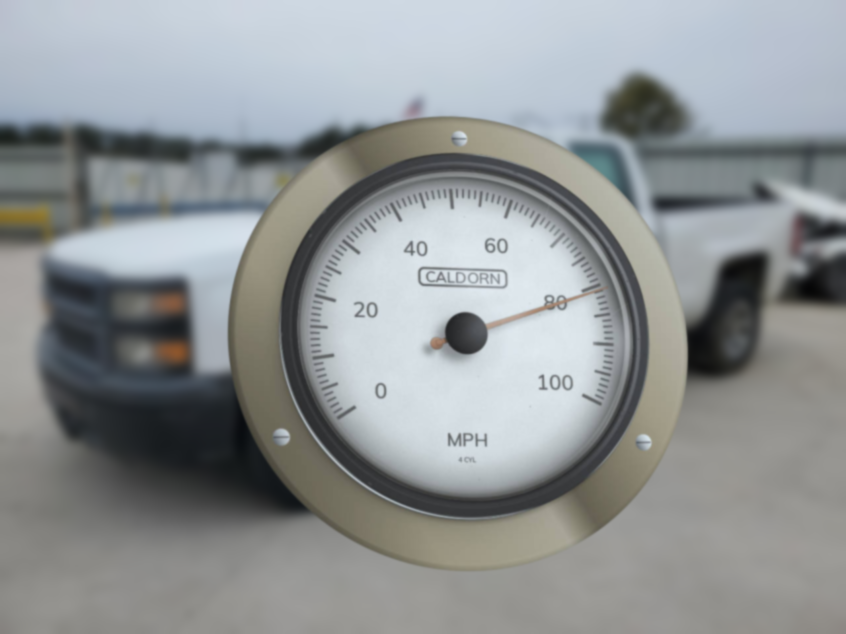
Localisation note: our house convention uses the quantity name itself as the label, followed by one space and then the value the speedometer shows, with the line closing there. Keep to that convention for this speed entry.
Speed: 81 mph
